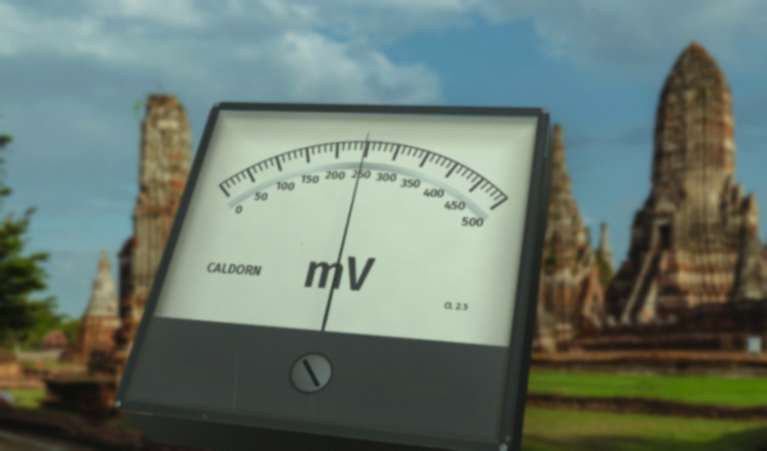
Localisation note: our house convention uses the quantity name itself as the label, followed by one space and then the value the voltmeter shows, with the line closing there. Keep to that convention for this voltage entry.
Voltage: 250 mV
